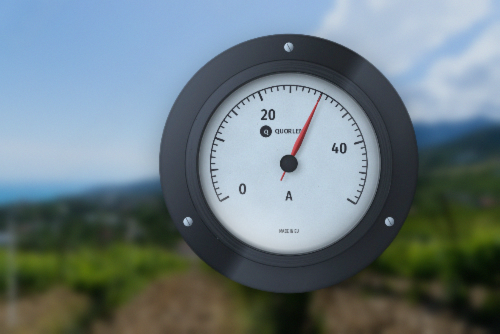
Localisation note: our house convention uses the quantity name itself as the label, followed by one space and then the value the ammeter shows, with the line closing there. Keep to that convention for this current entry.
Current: 30 A
